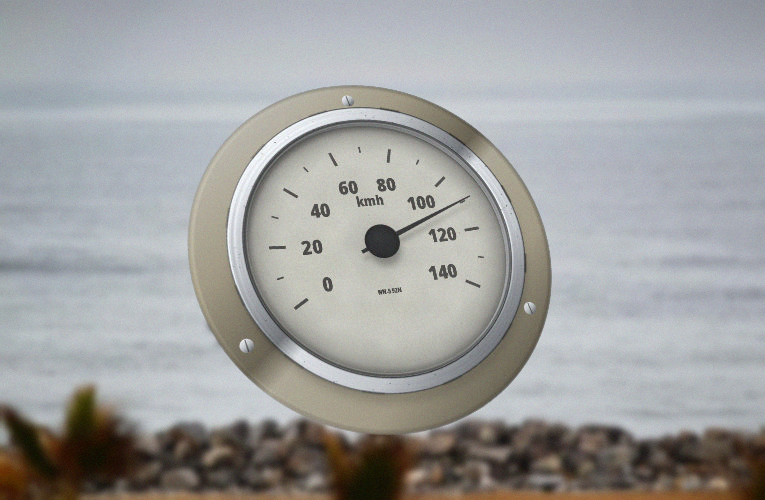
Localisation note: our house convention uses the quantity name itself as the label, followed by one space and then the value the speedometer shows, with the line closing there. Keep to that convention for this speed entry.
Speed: 110 km/h
